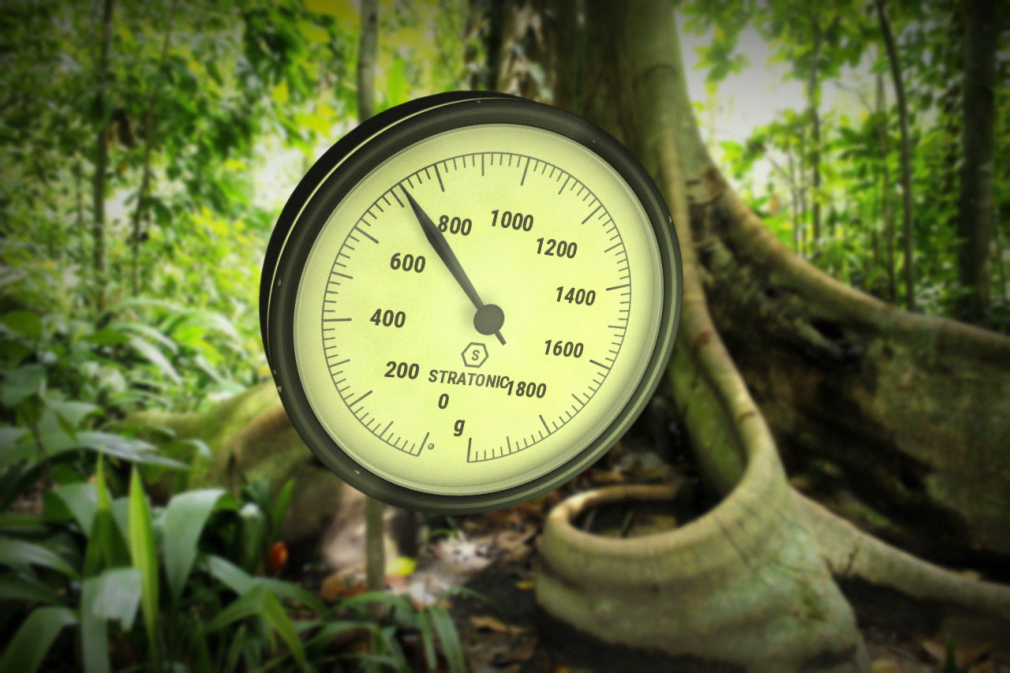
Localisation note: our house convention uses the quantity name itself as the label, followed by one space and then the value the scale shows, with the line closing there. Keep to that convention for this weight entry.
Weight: 720 g
